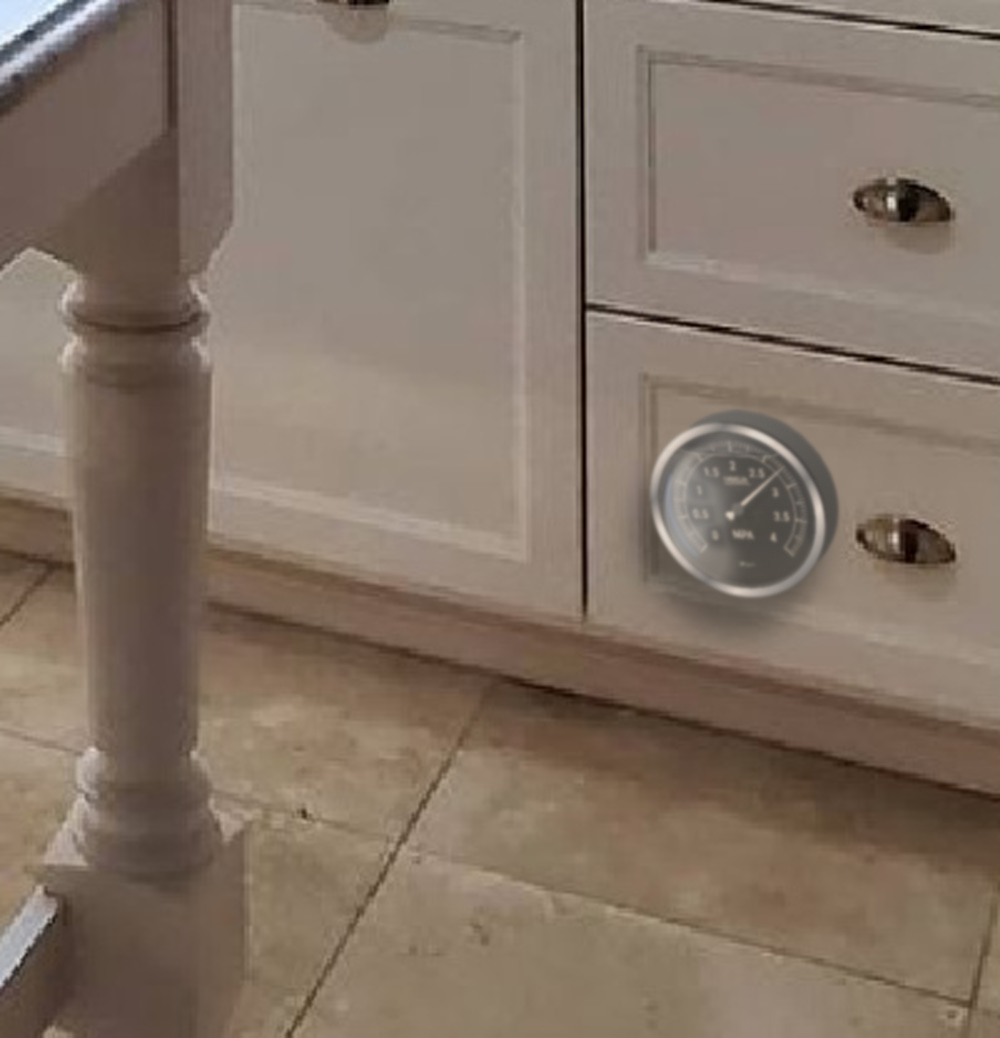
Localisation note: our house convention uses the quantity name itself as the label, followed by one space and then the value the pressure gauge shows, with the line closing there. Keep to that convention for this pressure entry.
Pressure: 2.75 MPa
